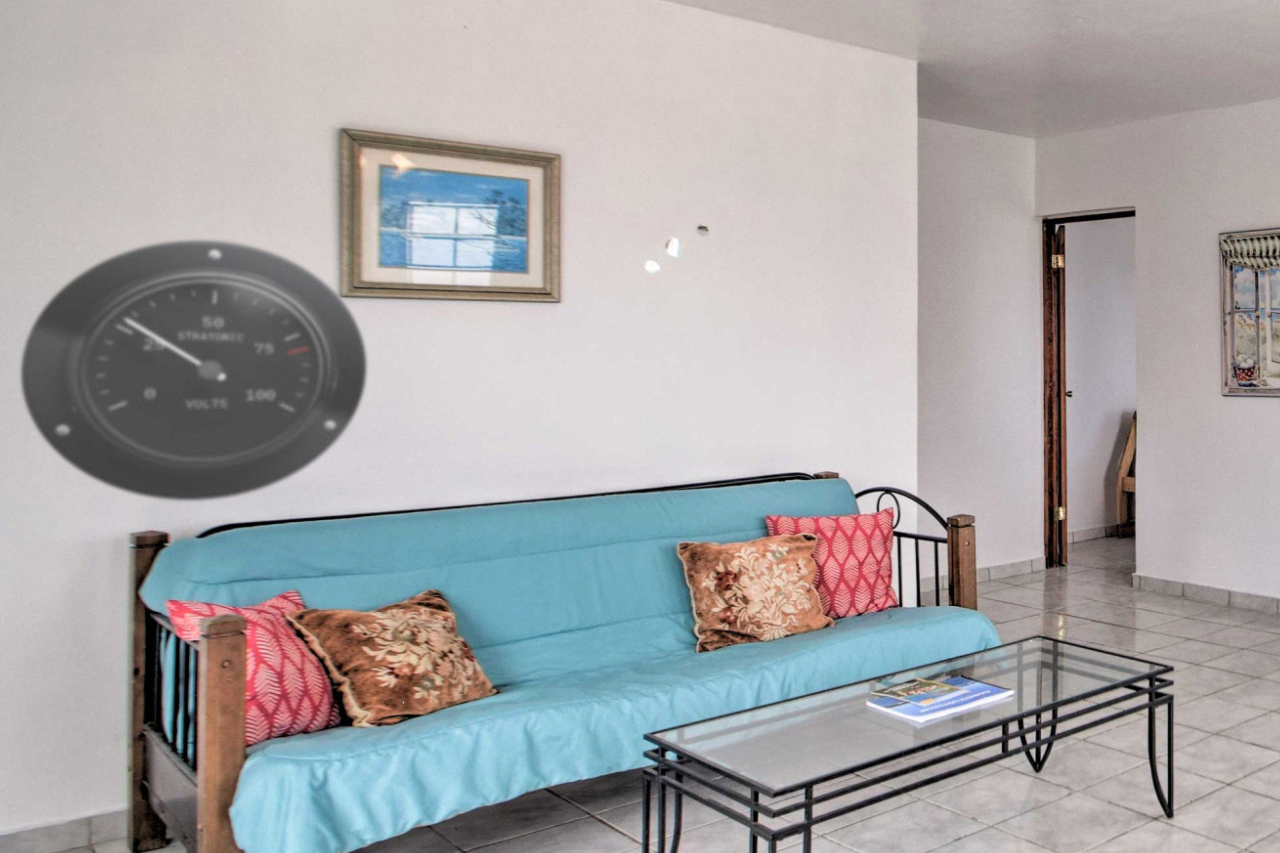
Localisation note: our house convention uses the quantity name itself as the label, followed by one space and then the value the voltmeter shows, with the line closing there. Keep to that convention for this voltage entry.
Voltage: 27.5 V
